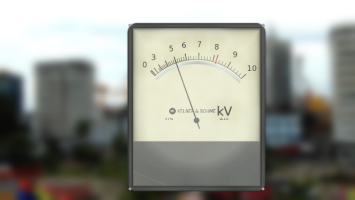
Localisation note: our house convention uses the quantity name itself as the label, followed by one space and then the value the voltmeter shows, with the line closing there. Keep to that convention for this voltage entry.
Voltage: 5 kV
